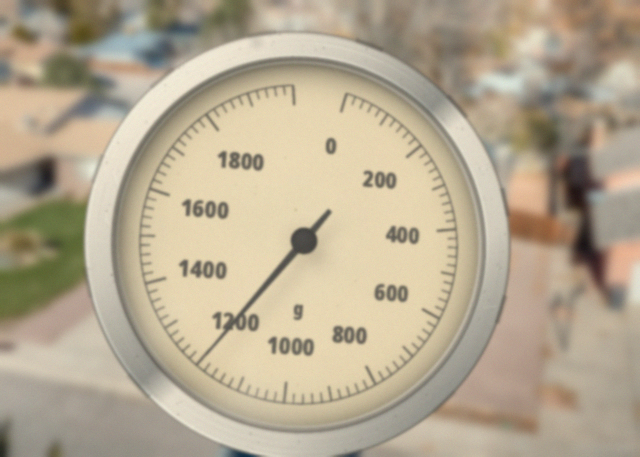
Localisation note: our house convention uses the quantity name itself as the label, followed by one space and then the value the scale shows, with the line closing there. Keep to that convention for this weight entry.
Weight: 1200 g
